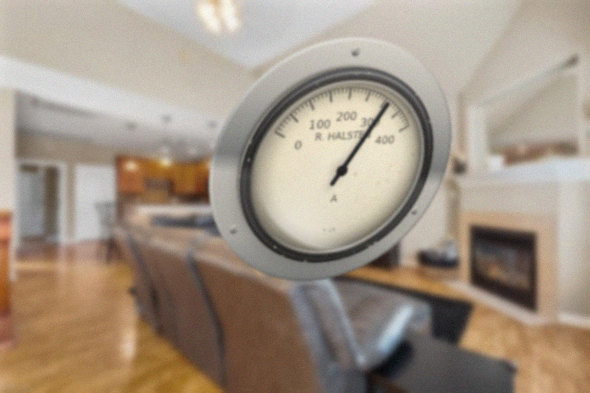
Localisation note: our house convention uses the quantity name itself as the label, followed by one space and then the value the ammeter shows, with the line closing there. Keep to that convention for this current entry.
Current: 300 A
